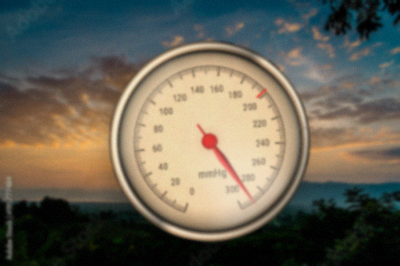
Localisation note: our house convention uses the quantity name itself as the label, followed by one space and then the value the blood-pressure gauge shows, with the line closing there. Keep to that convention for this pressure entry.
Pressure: 290 mmHg
